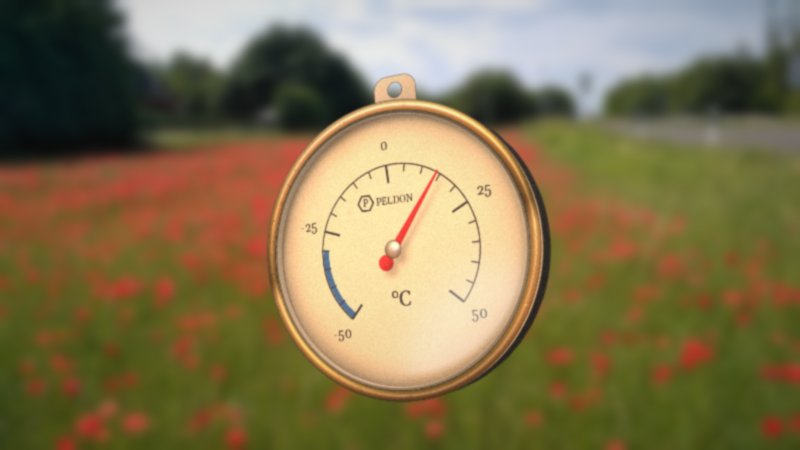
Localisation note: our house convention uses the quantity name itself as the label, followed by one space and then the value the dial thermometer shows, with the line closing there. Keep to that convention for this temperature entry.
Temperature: 15 °C
